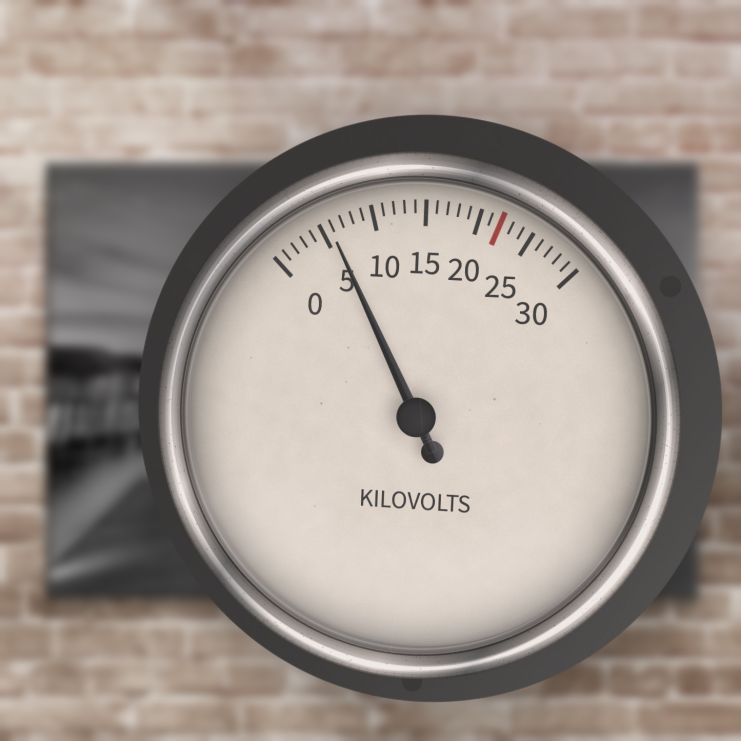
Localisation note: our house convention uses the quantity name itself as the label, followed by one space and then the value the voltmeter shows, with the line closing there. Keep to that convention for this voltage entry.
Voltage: 6 kV
